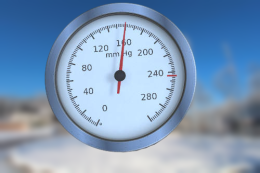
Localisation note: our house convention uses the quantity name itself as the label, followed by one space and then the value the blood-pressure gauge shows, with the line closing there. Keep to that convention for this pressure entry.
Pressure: 160 mmHg
